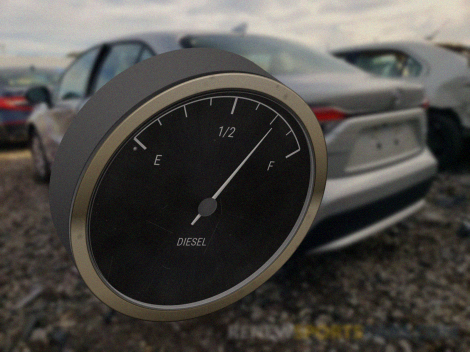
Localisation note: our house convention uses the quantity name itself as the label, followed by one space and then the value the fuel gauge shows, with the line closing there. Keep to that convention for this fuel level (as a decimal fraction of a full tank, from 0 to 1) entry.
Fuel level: 0.75
